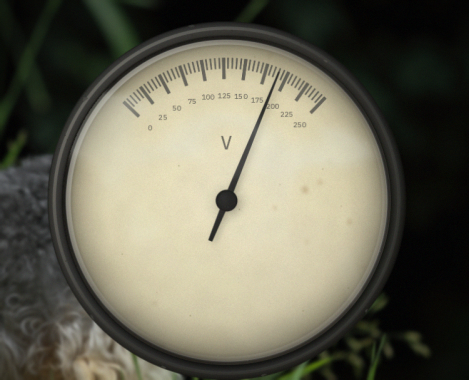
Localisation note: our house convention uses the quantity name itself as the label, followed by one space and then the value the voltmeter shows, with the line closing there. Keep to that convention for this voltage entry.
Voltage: 190 V
